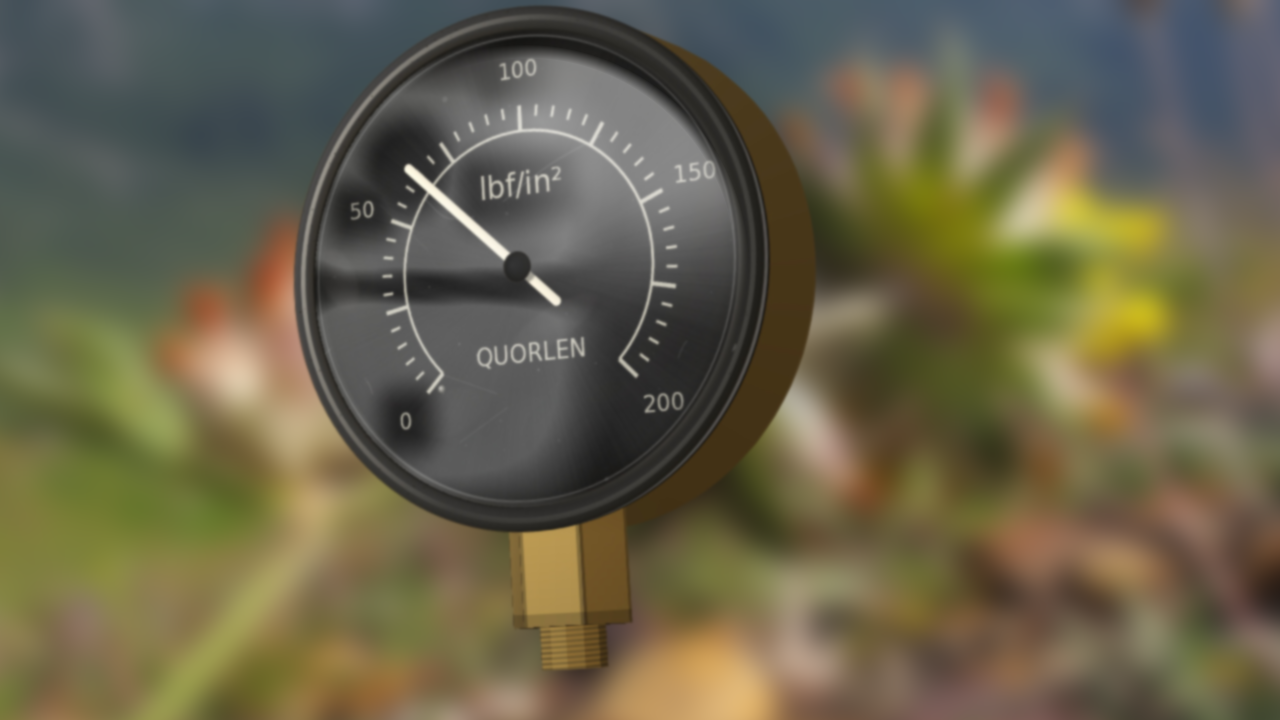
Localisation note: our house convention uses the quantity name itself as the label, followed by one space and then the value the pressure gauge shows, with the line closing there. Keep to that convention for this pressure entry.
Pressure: 65 psi
